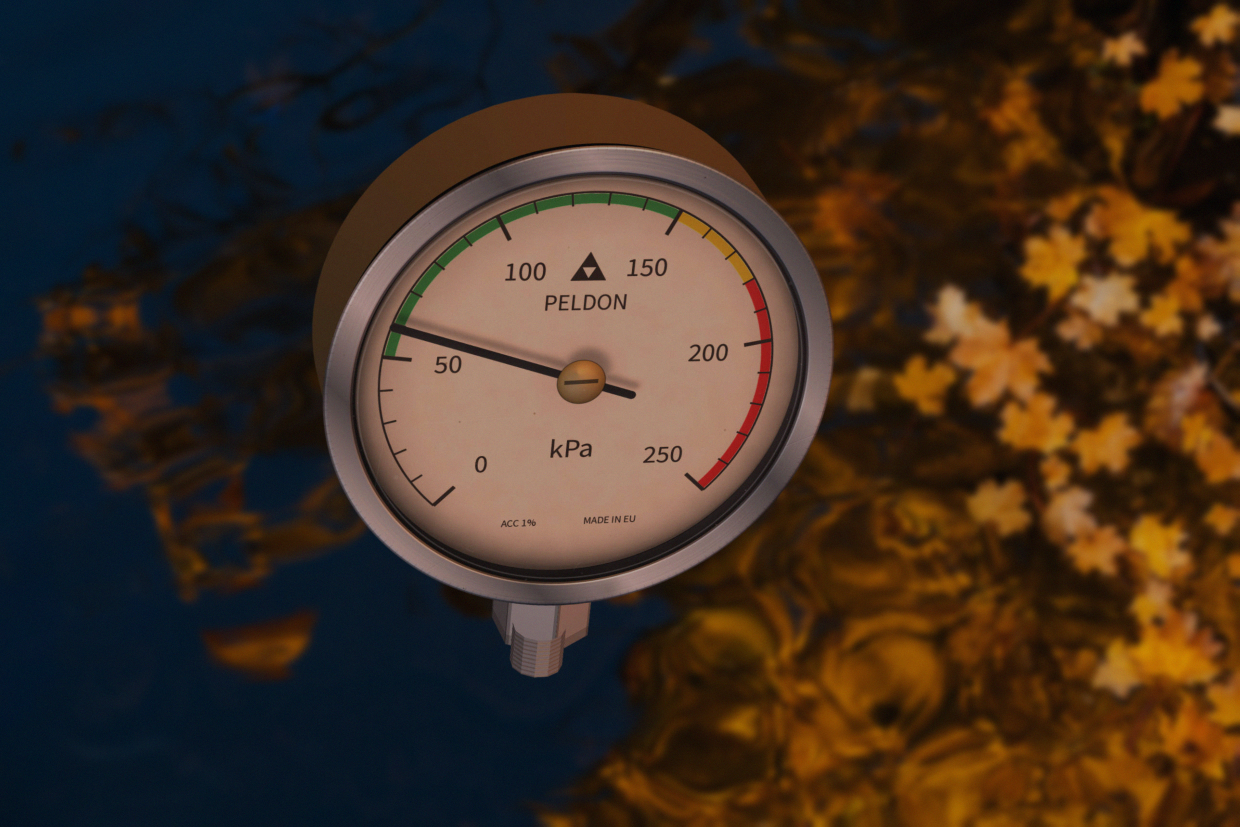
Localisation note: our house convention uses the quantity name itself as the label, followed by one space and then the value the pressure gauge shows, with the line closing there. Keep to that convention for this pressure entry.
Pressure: 60 kPa
